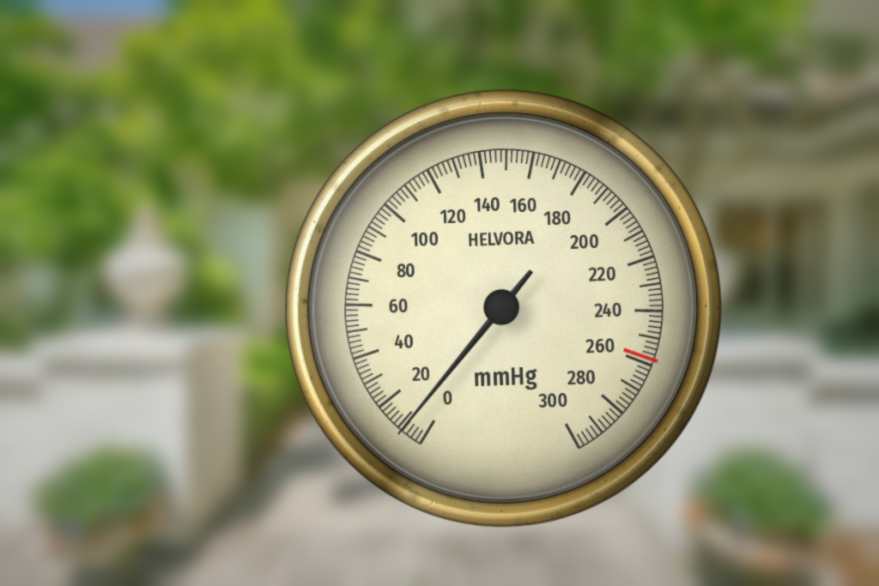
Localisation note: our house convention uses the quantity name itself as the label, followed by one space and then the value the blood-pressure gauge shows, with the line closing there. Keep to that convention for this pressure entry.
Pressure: 8 mmHg
